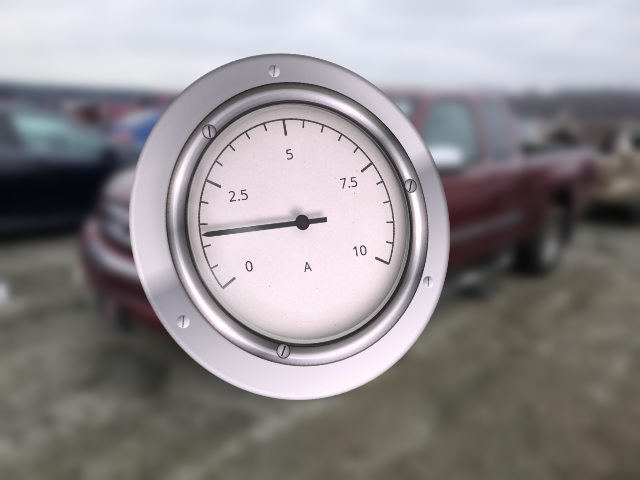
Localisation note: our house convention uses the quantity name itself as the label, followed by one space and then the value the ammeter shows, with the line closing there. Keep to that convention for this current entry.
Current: 1.25 A
